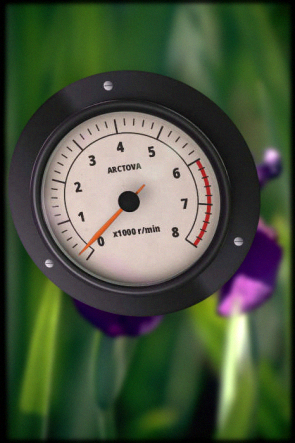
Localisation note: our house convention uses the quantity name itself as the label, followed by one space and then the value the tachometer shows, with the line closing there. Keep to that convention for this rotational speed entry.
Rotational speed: 200 rpm
